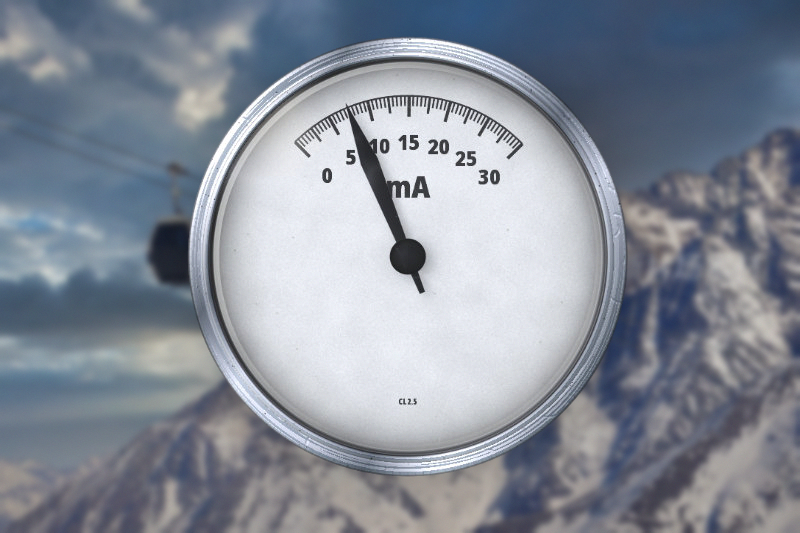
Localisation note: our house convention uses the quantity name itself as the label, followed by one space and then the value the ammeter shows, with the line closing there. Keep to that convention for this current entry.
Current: 7.5 mA
